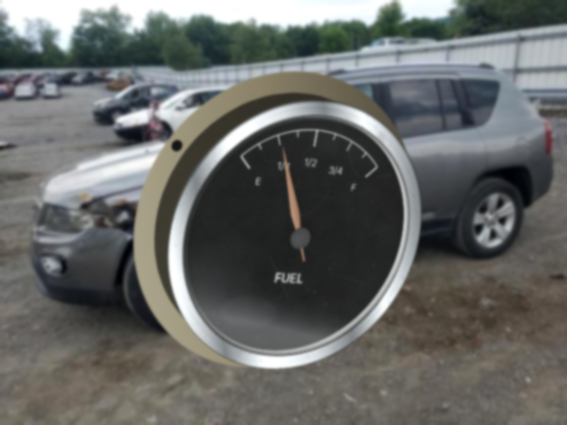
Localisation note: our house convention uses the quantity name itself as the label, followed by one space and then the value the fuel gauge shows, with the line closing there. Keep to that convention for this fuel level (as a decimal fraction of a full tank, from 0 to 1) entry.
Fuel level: 0.25
